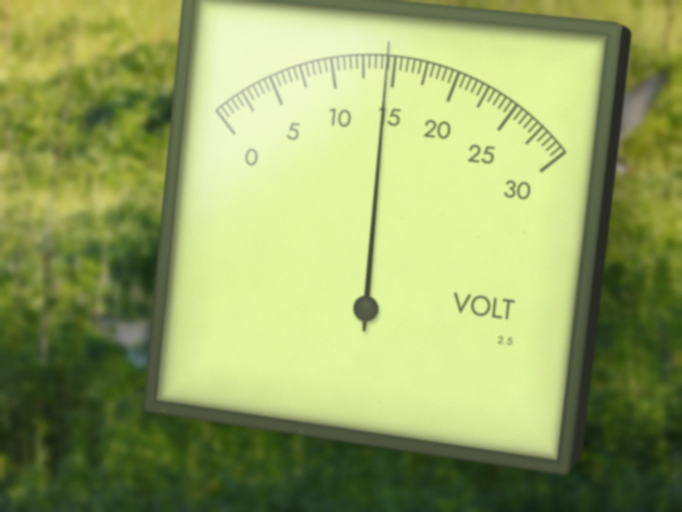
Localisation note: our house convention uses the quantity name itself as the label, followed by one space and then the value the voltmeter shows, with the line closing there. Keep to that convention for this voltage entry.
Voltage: 14.5 V
